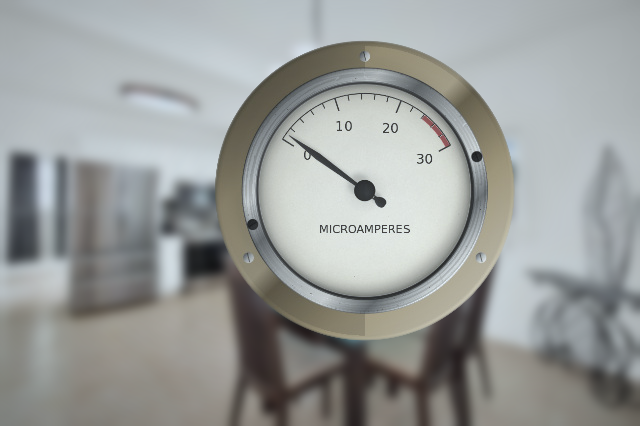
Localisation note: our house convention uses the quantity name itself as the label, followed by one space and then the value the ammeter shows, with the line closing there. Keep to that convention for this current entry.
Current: 1 µA
